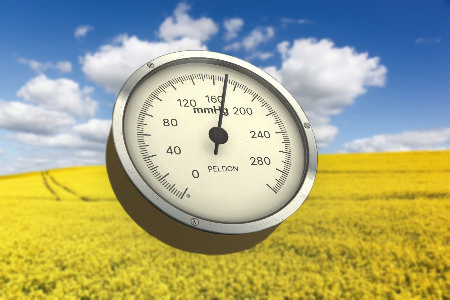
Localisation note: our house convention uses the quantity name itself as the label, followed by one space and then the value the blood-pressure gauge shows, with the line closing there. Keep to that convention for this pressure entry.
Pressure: 170 mmHg
